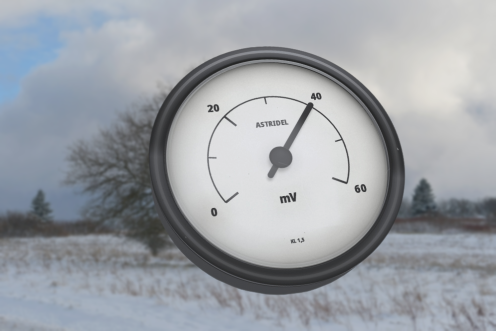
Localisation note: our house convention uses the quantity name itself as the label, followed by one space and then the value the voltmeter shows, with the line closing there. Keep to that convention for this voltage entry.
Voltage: 40 mV
